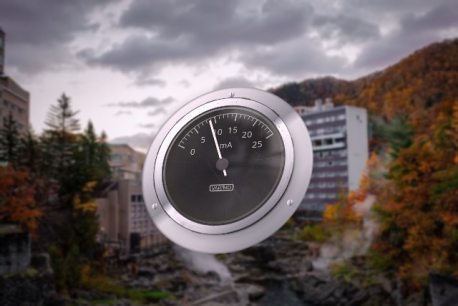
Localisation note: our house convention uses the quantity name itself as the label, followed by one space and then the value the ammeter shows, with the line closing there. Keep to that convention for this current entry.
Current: 9 mA
